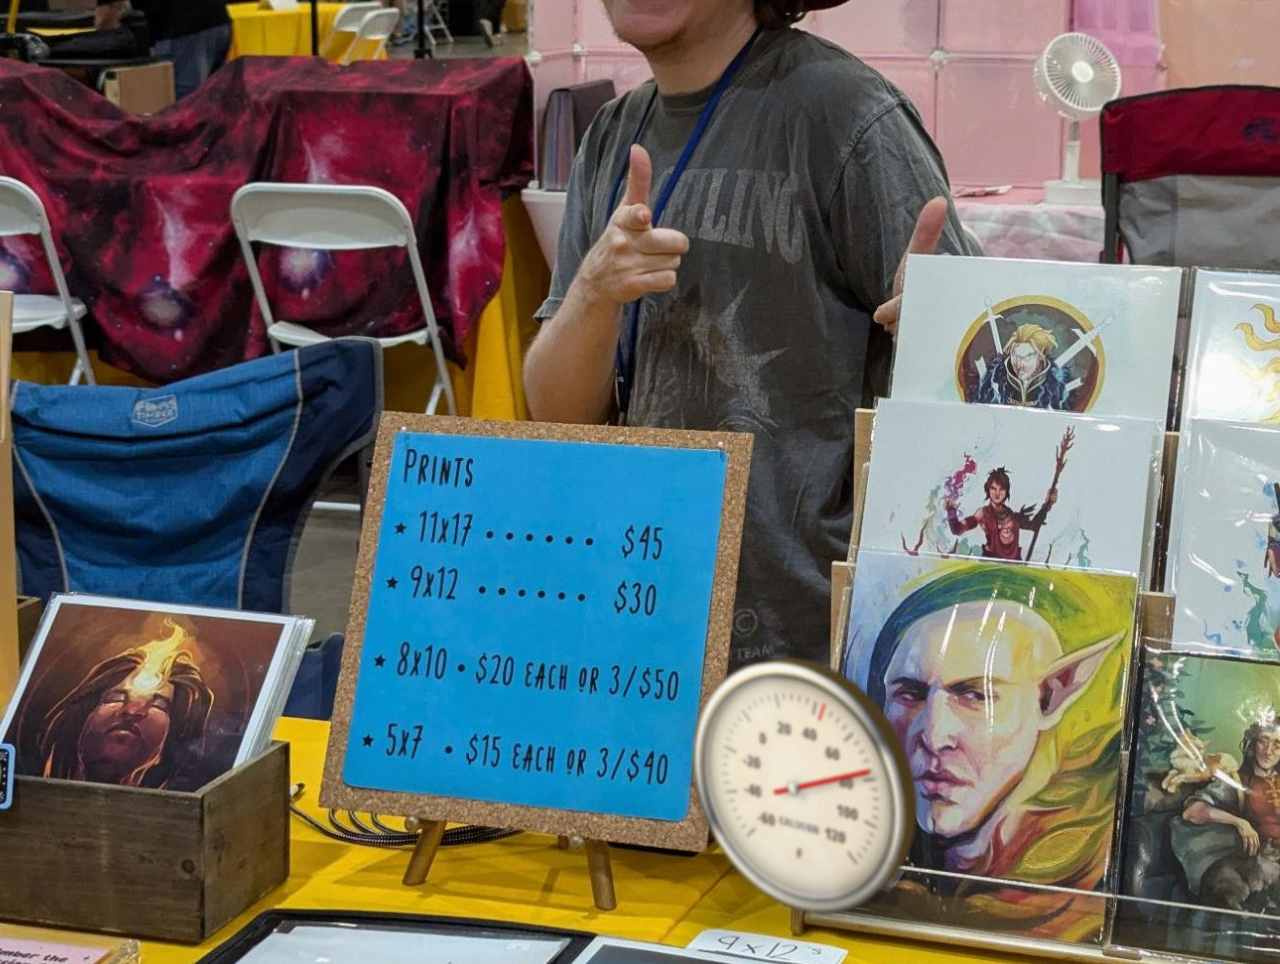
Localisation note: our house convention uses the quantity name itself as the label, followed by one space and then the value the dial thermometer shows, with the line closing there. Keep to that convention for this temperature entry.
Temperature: 76 °F
